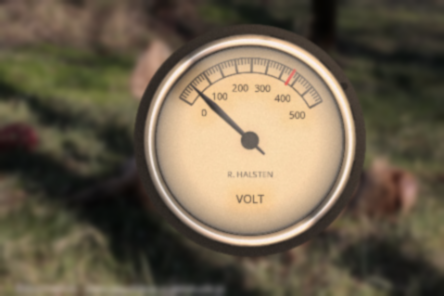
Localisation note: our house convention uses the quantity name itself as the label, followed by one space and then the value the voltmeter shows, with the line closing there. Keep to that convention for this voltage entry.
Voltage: 50 V
